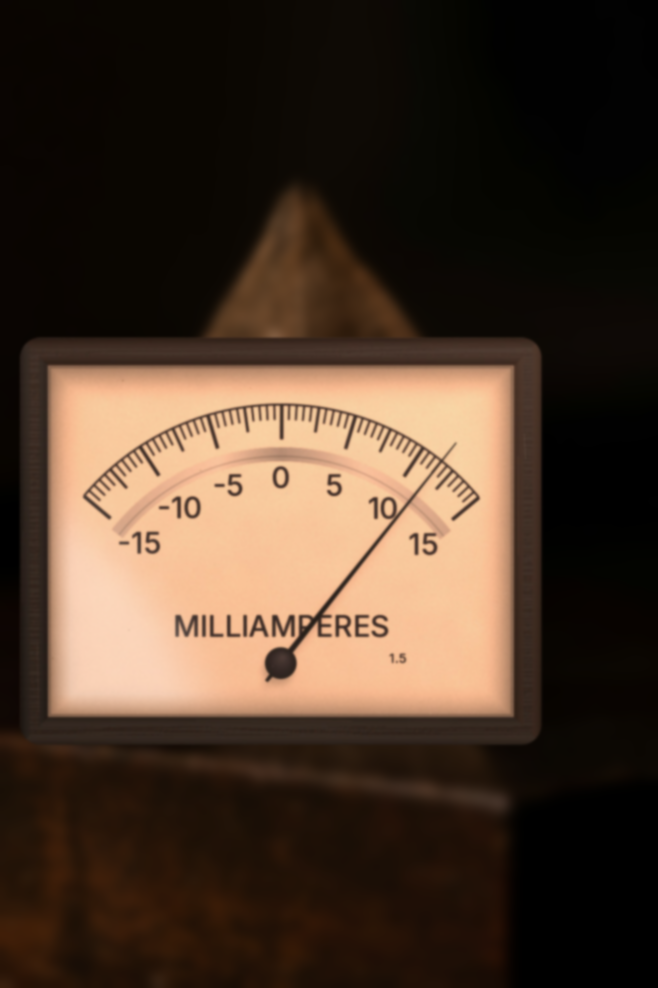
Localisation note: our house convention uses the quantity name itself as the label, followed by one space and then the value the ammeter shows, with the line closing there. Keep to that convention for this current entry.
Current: 11.5 mA
